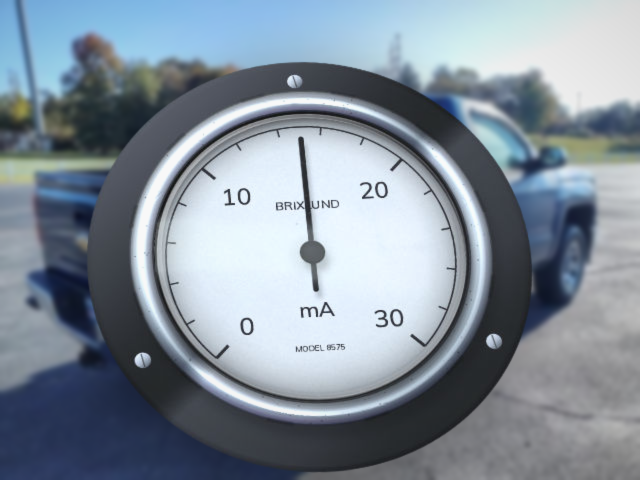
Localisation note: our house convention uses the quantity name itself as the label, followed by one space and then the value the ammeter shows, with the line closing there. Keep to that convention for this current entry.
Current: 15 mA
